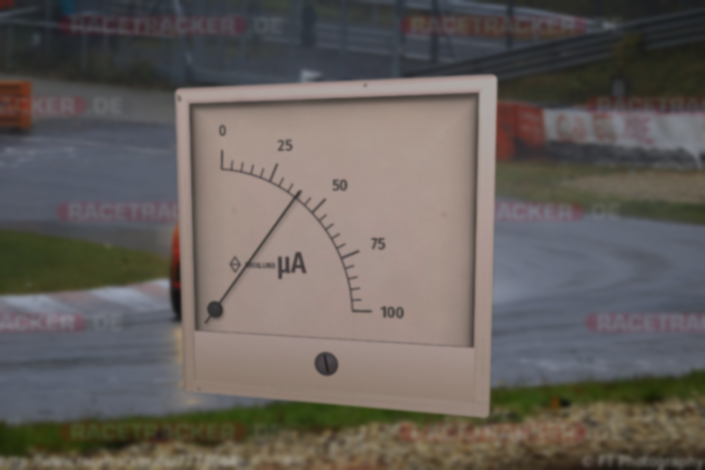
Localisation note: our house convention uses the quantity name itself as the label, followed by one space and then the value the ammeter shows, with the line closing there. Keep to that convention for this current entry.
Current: 40 µA
